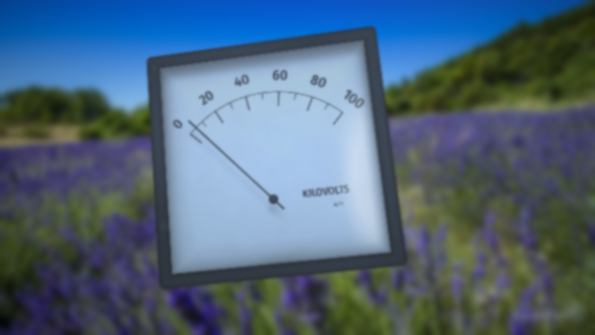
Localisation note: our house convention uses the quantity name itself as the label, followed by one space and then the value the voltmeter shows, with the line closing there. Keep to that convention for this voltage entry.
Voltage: 5 kV
